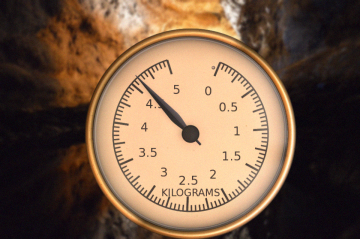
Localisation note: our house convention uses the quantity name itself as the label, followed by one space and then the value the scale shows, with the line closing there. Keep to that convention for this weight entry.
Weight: 4.6 kg
